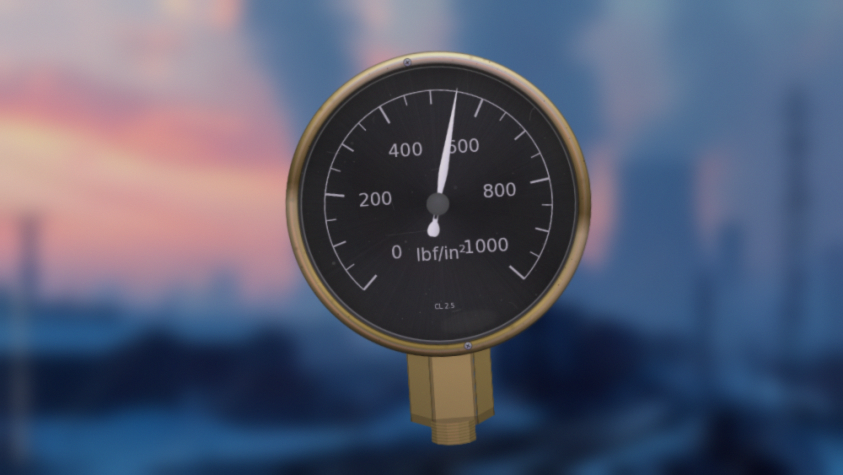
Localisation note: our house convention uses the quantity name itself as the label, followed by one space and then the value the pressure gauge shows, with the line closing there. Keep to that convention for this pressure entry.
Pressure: 550 psi
